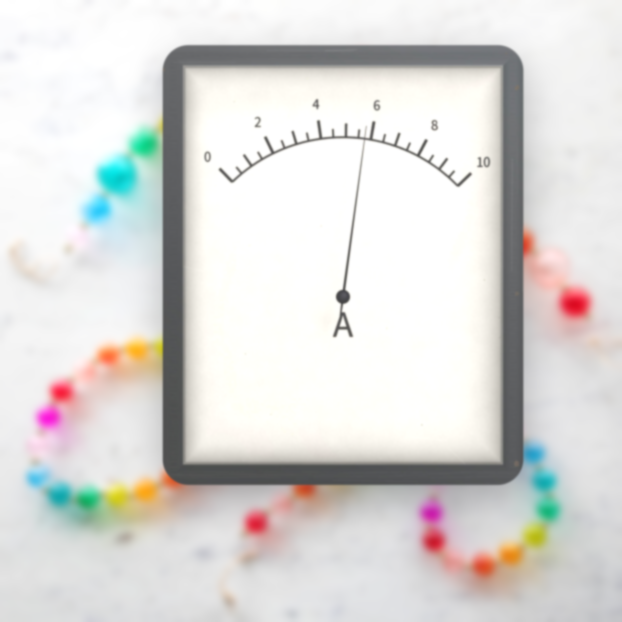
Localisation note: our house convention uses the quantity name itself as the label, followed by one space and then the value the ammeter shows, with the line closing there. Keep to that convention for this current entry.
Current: 5.75 A
